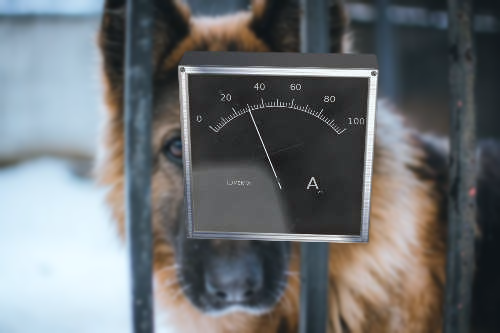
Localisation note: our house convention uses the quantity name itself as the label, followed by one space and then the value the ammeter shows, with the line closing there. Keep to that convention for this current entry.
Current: 30 A
